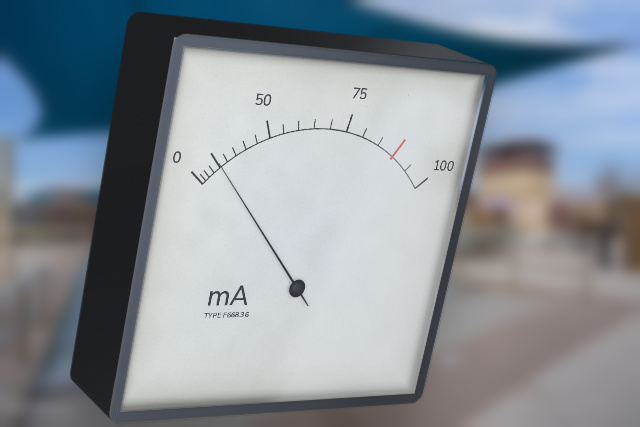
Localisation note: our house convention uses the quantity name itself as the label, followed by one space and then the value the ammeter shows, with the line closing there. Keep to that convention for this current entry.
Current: 25 mA
